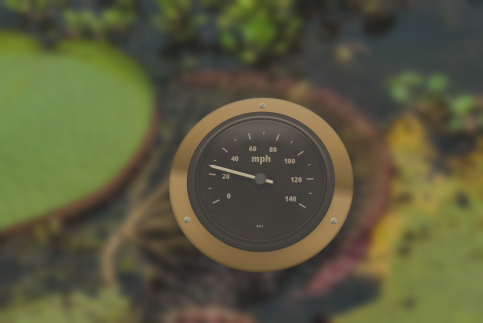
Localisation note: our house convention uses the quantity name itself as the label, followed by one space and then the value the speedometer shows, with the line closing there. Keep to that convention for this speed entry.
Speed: 25 mph
